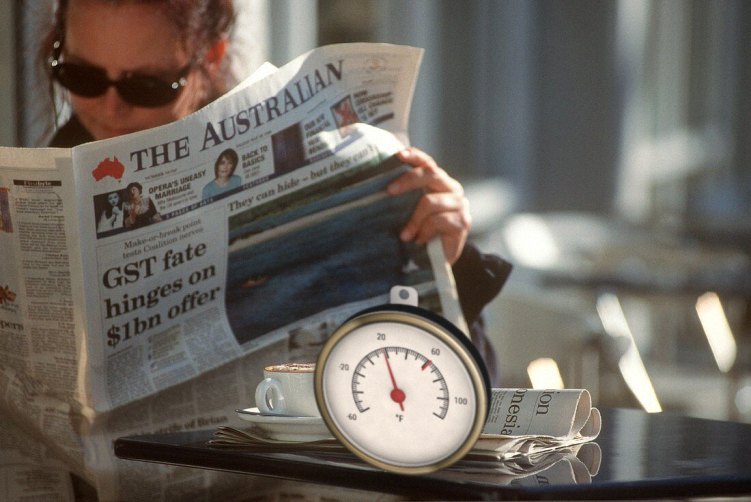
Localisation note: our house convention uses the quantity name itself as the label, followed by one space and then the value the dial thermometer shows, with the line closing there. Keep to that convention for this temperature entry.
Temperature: 20 °F
